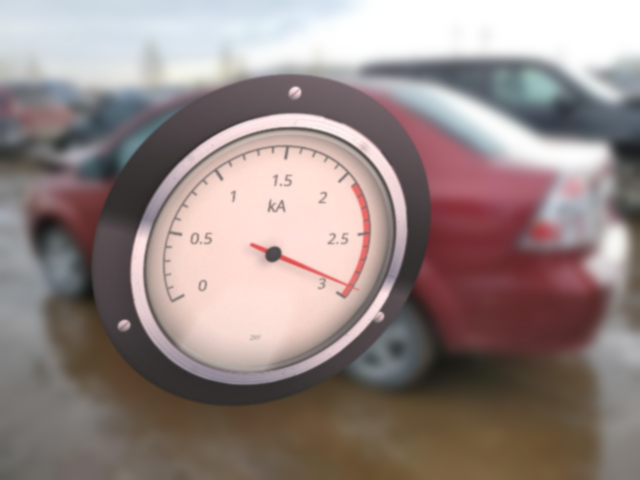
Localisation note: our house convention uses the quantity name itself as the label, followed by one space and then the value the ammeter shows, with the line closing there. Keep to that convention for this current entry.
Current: 2.9 kA
